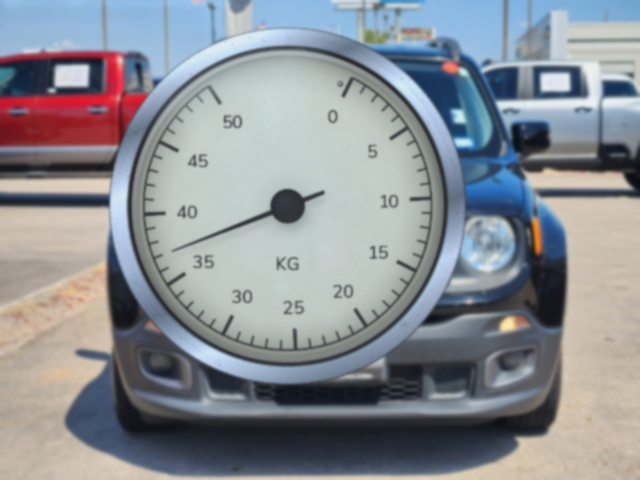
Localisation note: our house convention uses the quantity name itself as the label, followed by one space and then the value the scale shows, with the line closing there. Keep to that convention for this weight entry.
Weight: 37 kg
